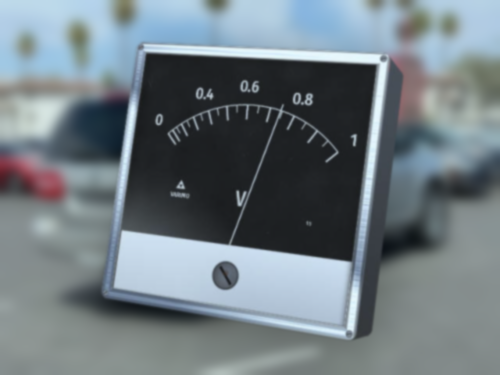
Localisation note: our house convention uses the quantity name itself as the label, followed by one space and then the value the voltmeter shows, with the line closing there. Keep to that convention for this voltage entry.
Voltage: 0.75 V
